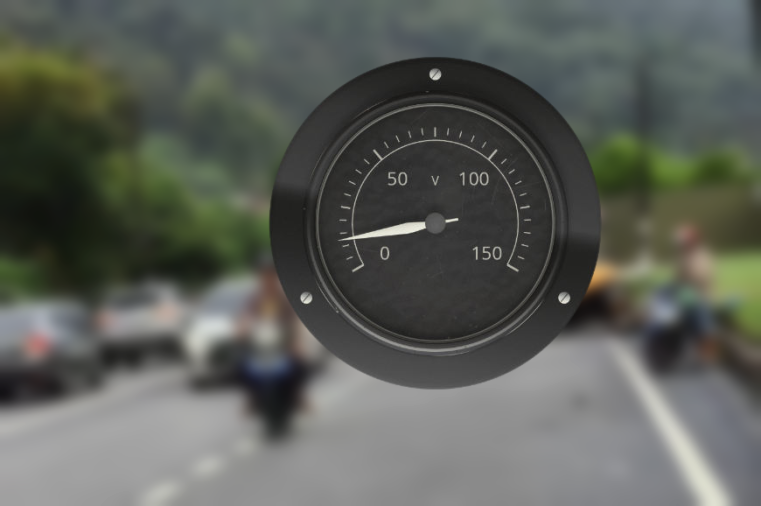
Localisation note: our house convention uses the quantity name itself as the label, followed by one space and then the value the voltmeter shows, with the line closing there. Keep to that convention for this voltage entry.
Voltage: 12.5 V
